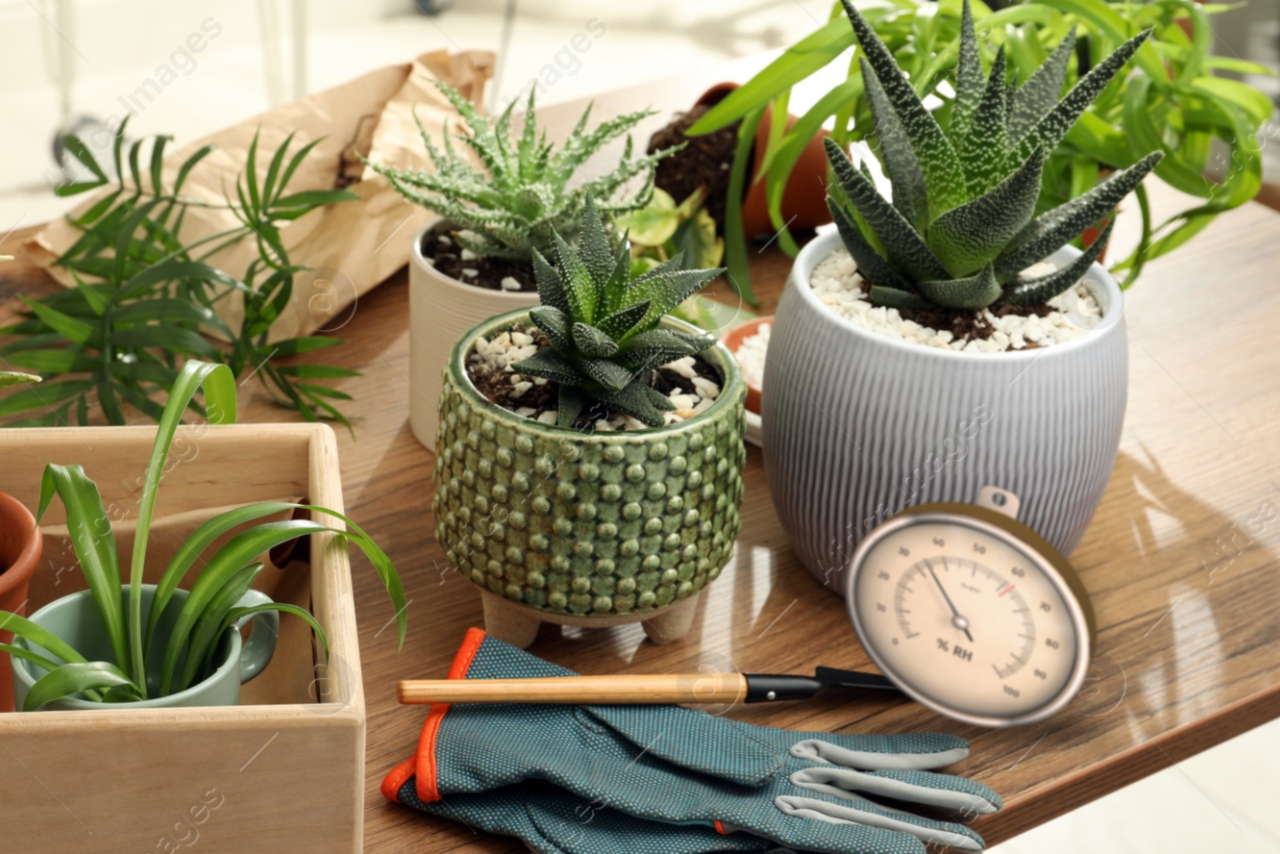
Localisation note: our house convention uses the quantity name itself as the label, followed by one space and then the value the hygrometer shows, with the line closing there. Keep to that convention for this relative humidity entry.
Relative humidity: 35 %
